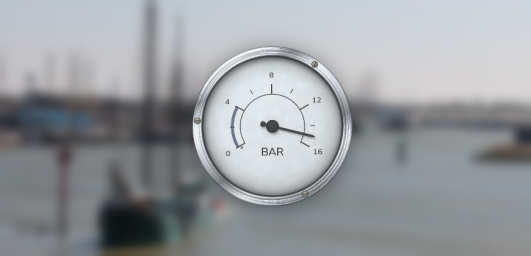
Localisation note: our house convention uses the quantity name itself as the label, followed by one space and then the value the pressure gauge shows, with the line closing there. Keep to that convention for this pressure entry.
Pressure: 15 bar
